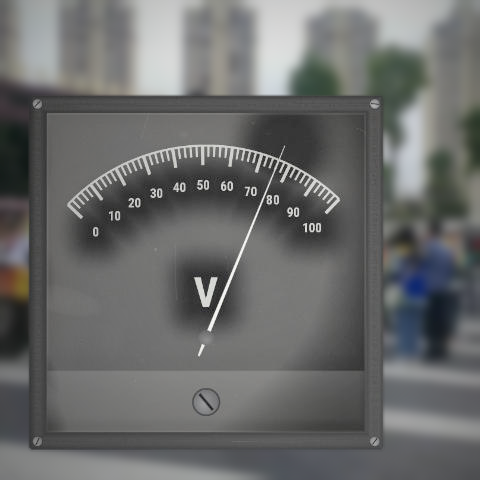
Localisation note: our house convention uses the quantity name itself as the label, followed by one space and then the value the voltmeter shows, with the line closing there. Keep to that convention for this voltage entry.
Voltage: 76 V
